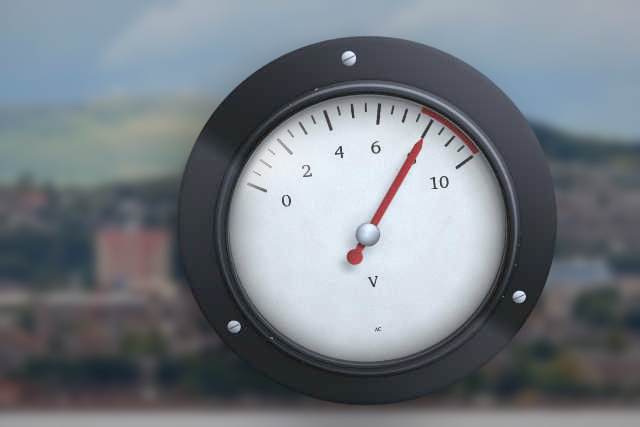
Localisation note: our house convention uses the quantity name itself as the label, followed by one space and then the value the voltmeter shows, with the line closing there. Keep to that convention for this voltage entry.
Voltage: 8 V
